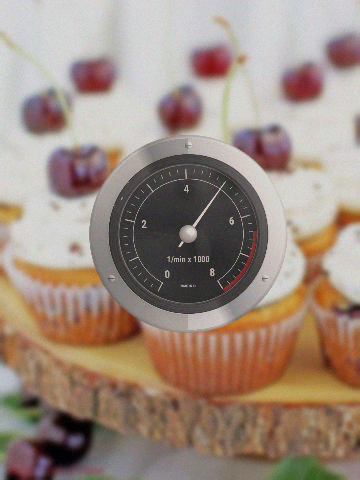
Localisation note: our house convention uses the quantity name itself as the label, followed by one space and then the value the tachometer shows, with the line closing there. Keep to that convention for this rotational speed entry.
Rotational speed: 5000 rpm
